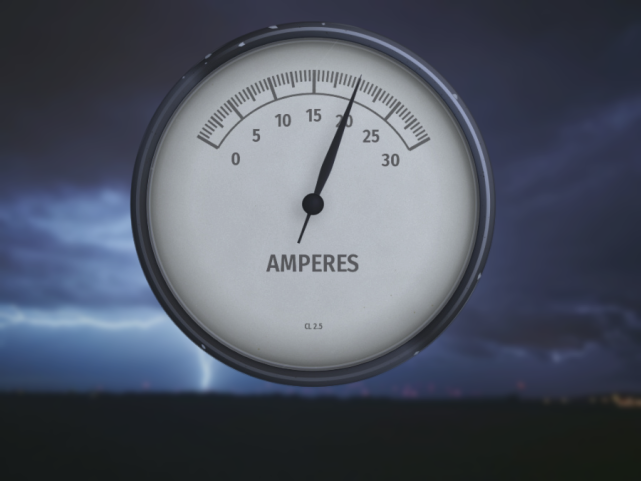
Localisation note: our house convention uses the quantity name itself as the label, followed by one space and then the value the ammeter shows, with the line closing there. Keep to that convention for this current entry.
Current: 20 A
